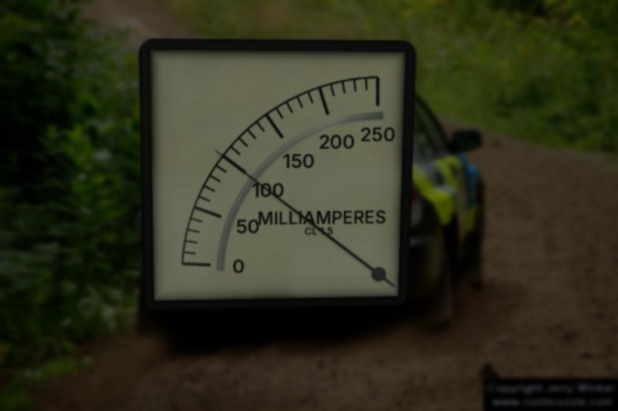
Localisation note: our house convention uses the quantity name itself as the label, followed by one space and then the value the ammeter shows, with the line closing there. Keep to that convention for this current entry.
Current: 100 mA
